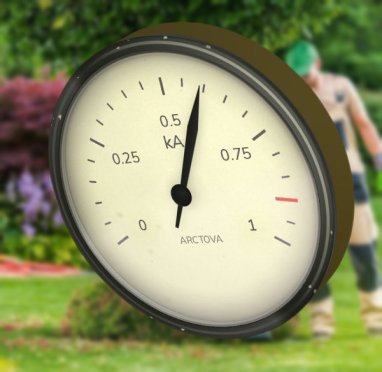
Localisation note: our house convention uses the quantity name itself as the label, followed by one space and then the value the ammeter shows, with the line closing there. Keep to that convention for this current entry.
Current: 0.6 kA
